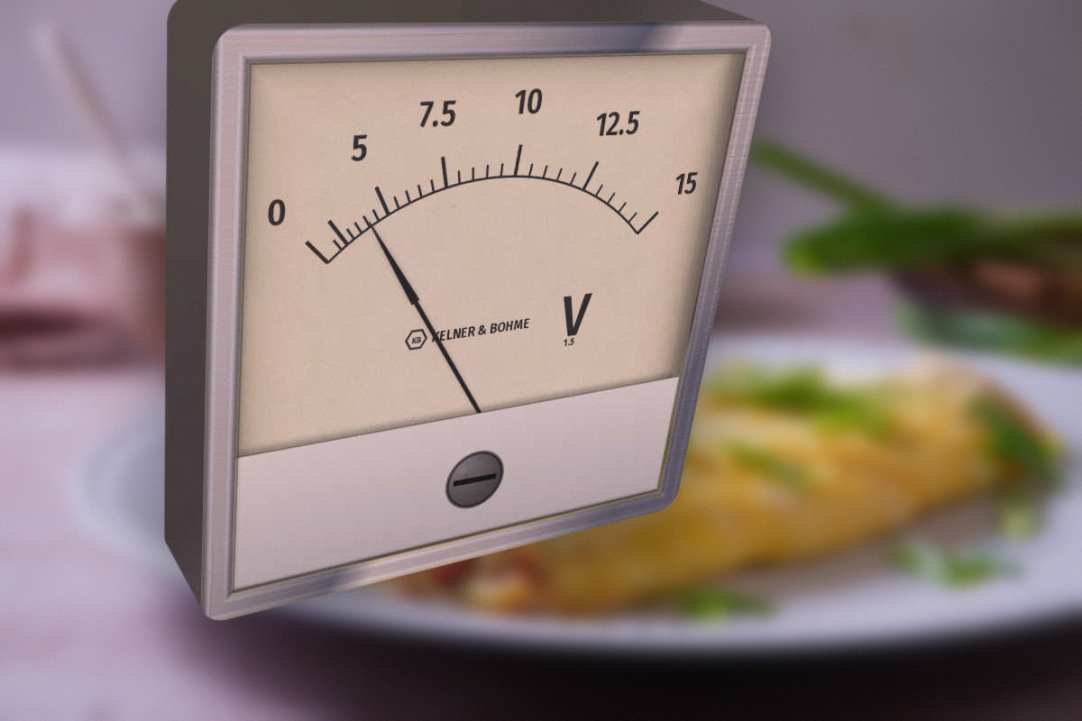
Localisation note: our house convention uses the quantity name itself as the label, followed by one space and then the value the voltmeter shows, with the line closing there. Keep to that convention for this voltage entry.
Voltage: 4 V
